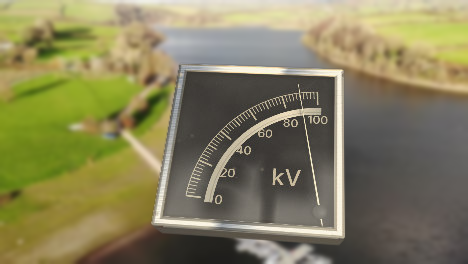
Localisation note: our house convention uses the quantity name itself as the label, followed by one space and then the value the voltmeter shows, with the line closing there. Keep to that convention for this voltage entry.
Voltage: 90 kV
